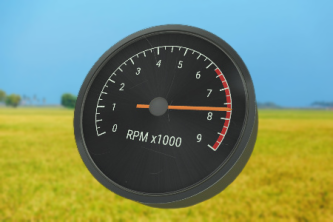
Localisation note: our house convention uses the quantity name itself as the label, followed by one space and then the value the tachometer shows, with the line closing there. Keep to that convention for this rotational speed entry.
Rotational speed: 7750 rpm
